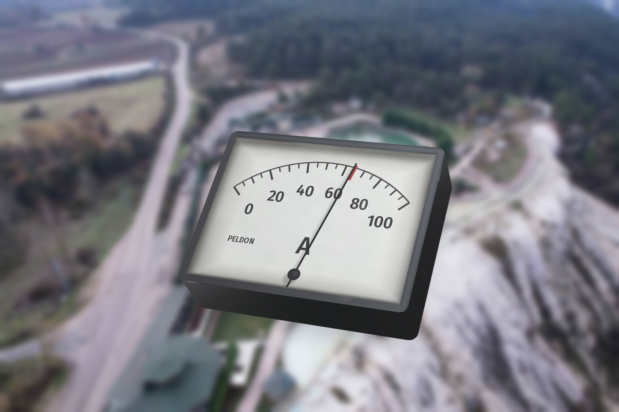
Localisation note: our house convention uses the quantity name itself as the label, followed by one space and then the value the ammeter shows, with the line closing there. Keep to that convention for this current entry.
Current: 65 A
